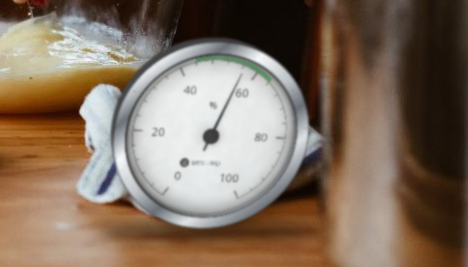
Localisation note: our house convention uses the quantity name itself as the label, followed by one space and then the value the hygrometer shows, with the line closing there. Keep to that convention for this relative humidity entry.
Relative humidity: 56 %
